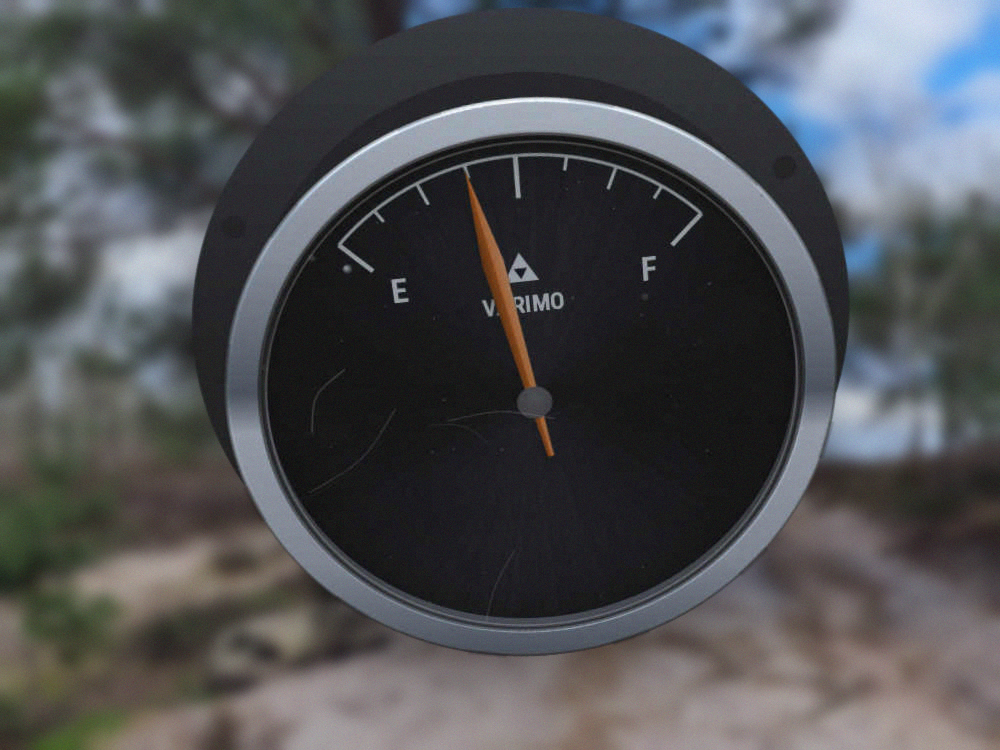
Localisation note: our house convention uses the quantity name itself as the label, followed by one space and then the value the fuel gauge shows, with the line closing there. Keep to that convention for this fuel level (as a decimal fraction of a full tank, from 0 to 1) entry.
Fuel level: 0.375
